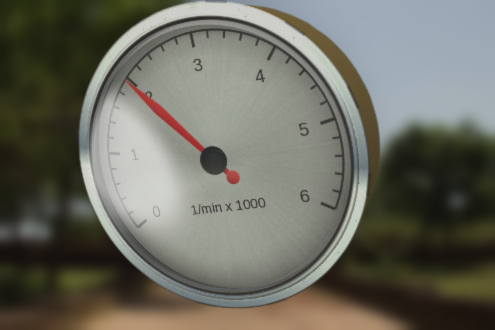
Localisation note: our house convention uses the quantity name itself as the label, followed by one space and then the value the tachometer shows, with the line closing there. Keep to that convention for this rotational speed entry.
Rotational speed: 2000 rpm
